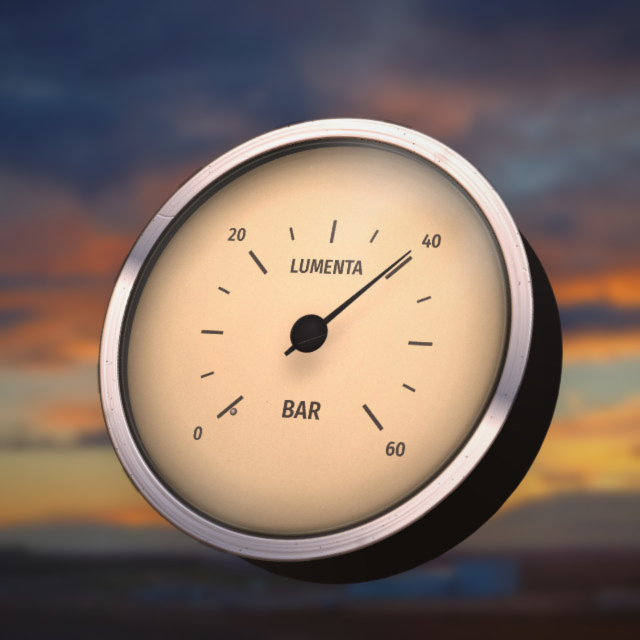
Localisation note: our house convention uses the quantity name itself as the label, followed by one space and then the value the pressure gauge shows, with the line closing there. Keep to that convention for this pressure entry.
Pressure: 40 bar
